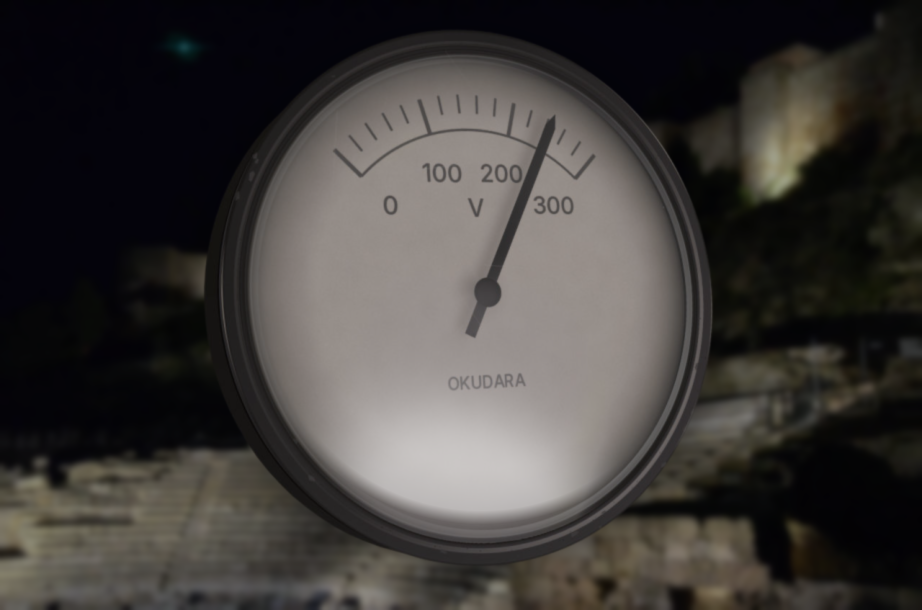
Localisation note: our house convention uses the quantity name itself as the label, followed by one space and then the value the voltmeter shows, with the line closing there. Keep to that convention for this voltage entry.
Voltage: 240 V
